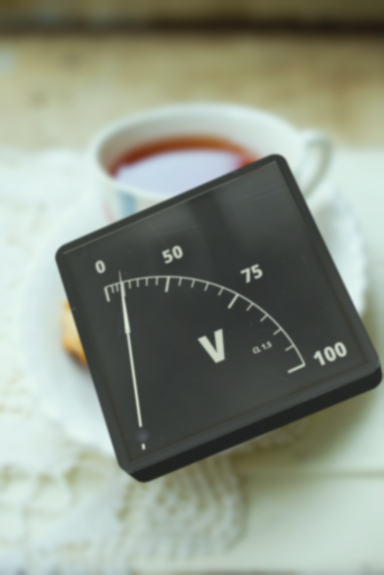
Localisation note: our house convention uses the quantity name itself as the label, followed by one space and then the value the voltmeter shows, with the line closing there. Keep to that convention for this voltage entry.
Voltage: 25 V
